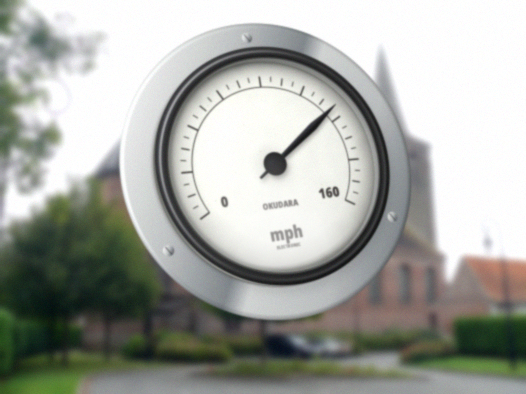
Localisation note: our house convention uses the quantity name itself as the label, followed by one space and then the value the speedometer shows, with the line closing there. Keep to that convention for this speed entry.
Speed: 115 mph
